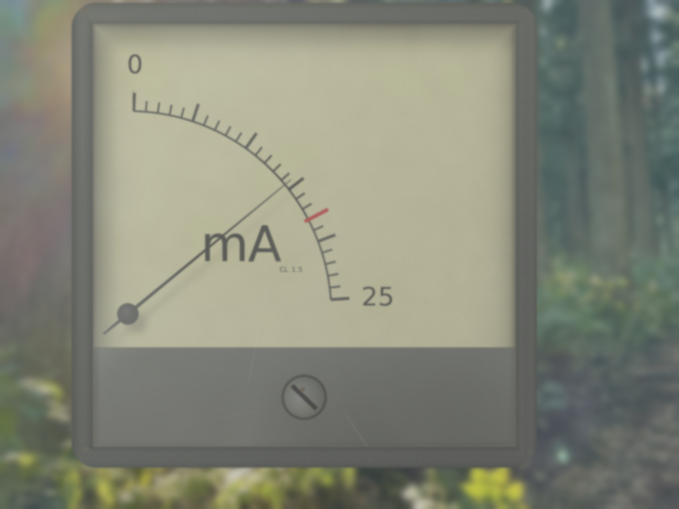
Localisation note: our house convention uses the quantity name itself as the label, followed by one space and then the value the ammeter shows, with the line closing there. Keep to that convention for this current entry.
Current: 14.5 mA
